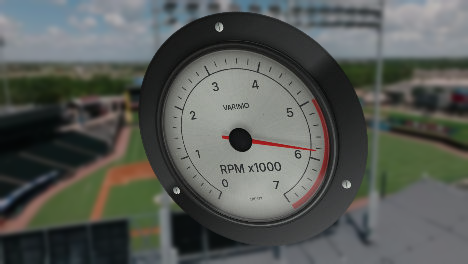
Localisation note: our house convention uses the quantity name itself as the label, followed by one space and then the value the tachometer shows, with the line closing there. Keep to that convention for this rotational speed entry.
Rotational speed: 5800 rpm
